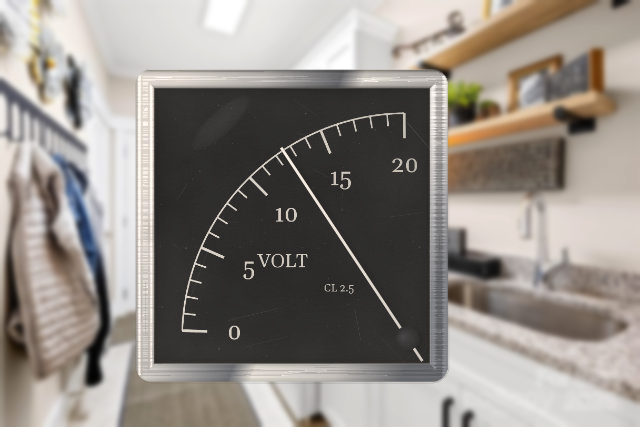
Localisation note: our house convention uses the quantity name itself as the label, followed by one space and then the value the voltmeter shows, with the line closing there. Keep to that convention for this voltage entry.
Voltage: 12.5 V
